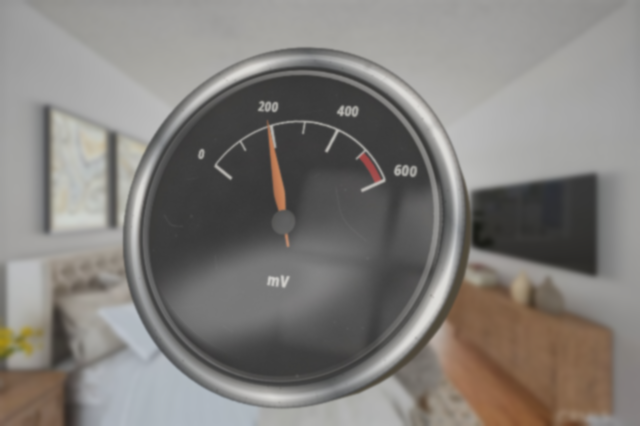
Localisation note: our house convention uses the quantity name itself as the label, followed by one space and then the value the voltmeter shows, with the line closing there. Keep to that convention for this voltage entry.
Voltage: 200 mV
